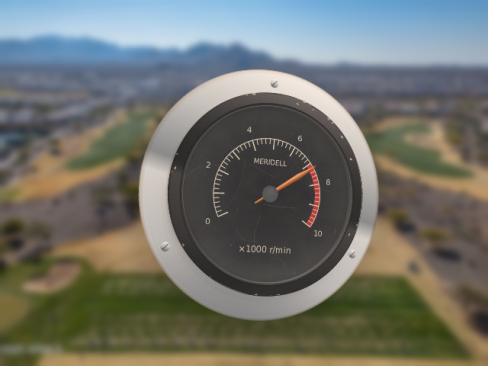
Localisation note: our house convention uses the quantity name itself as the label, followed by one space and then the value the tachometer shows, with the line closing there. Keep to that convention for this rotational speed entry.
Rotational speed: 7200 rpm
